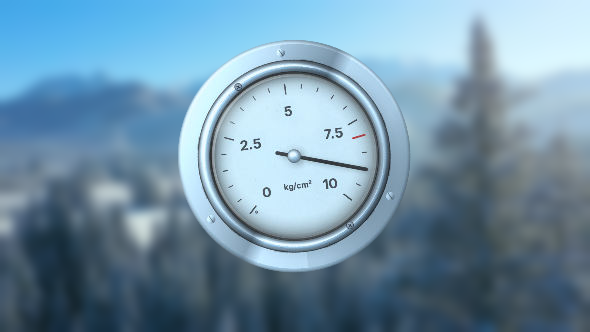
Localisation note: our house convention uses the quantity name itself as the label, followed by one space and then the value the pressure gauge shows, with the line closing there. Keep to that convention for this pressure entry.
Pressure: 9 kg/cm²
